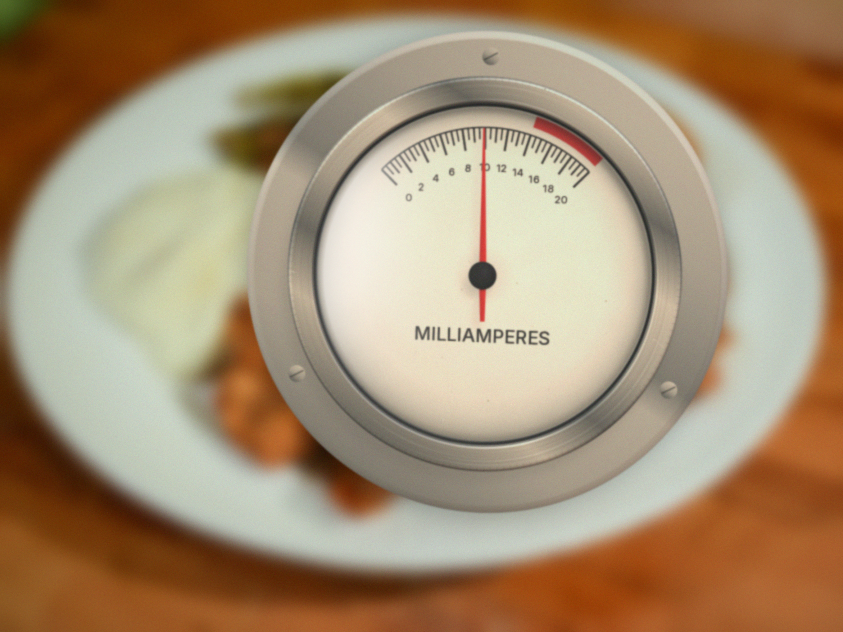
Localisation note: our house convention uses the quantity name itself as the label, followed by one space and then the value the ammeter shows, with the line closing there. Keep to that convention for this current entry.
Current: 10 mA
